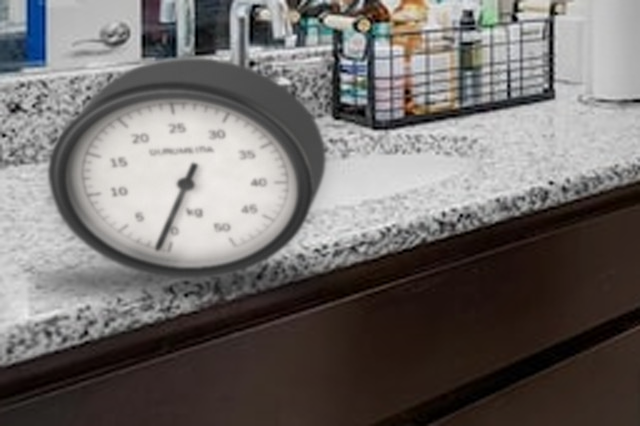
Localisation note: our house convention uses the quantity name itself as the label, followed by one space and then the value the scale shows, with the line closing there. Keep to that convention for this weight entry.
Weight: 1 kg
